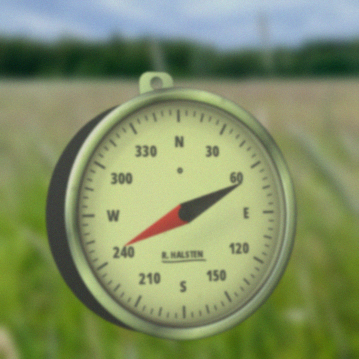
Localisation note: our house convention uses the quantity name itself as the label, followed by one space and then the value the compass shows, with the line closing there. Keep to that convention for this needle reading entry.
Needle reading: 245 °
